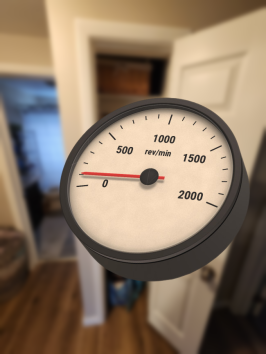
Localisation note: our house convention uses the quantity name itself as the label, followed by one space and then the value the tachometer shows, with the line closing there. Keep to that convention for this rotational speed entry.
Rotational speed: 100 rpm
